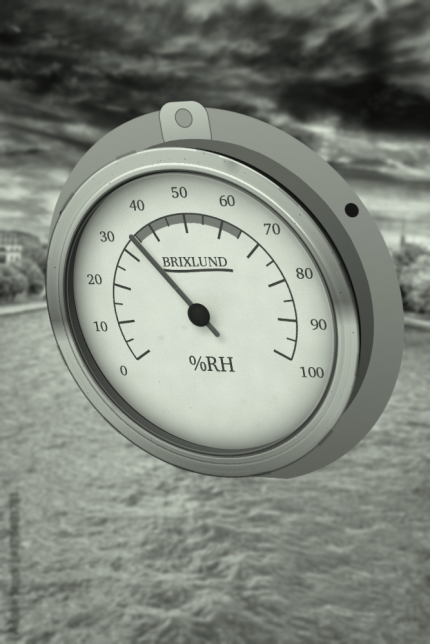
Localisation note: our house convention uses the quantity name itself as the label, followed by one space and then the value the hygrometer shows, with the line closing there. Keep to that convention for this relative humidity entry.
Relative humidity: 35 %
